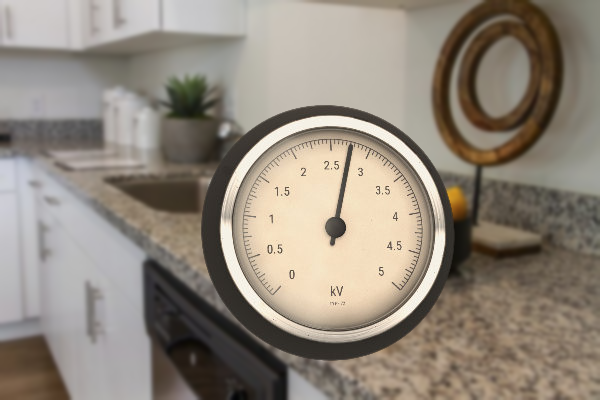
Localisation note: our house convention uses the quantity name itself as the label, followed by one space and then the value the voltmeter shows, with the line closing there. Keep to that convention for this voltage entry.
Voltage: 2.75 kV
